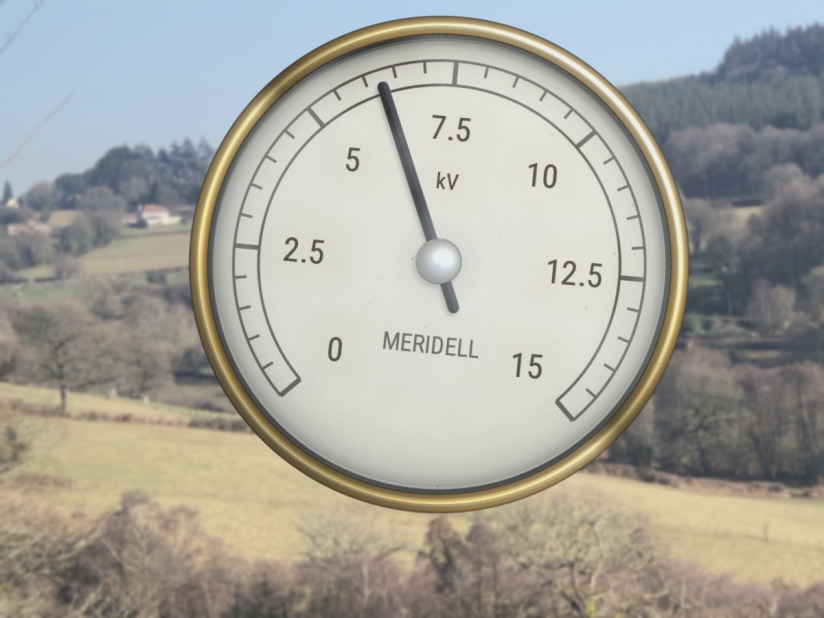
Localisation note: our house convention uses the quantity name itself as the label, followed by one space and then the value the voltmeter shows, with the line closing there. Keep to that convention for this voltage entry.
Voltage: 6.25 kV
